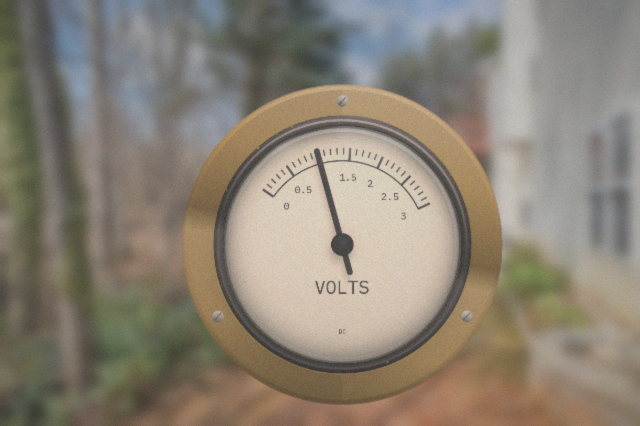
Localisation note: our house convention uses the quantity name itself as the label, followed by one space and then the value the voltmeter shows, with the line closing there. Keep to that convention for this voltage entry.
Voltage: 1 V
